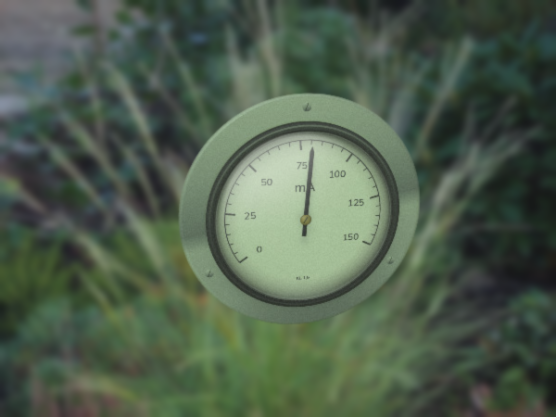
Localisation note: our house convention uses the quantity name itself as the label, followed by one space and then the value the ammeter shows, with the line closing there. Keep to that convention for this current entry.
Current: 80 mA
